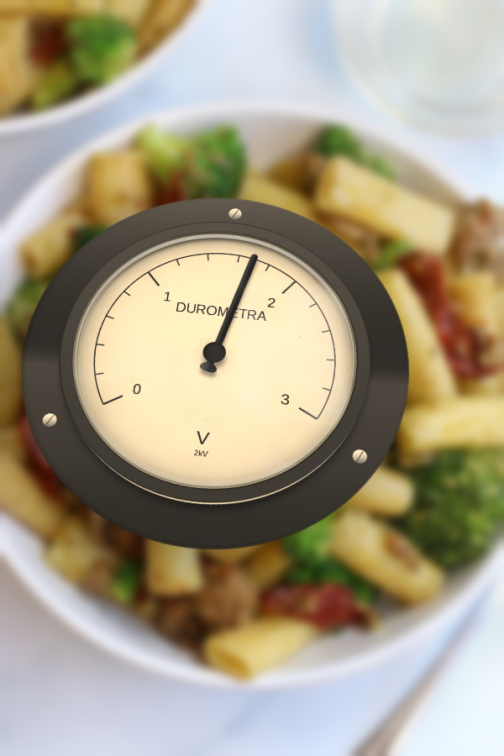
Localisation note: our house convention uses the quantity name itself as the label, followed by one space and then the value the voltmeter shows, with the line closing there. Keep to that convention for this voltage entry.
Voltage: 1.7 V
